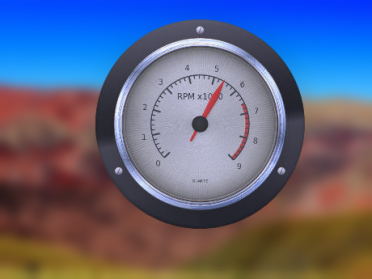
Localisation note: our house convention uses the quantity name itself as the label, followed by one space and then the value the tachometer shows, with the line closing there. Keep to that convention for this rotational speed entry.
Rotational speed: 5400 rpm
